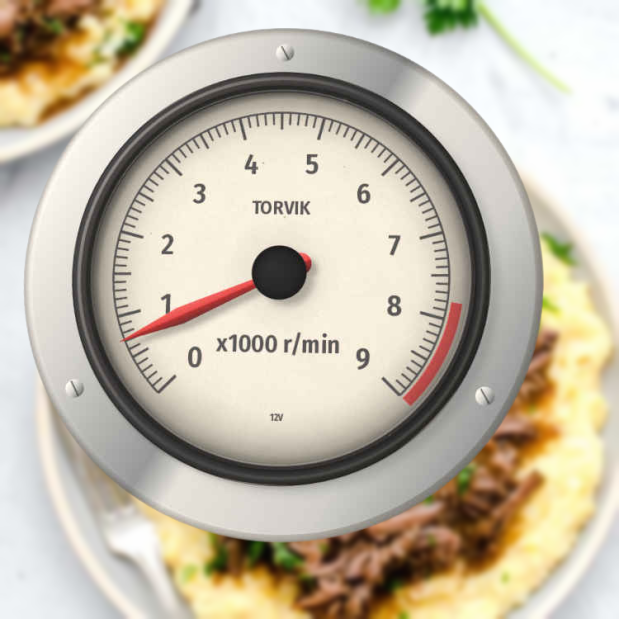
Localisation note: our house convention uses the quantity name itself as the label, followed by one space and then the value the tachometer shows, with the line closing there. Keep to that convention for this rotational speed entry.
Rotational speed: 700 rpm
